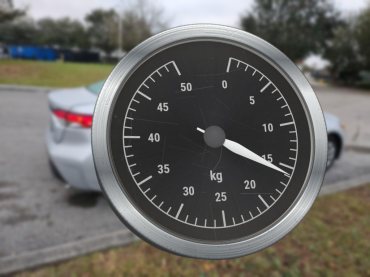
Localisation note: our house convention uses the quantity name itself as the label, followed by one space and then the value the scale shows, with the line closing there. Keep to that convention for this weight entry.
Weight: 16 kg
